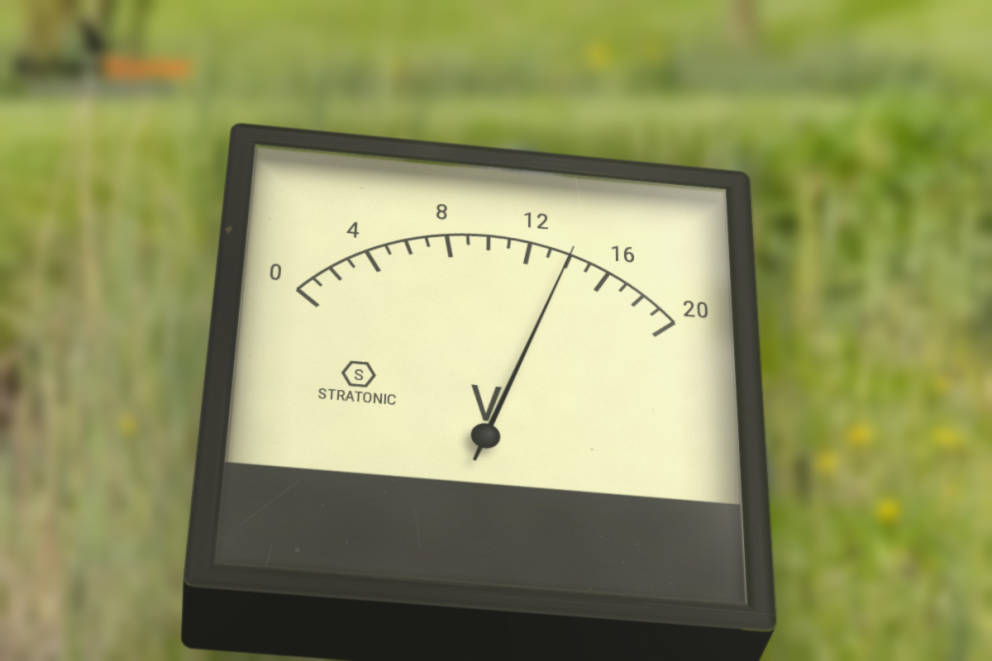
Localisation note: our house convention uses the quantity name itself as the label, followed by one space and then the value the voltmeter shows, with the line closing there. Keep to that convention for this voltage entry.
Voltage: 14 V
